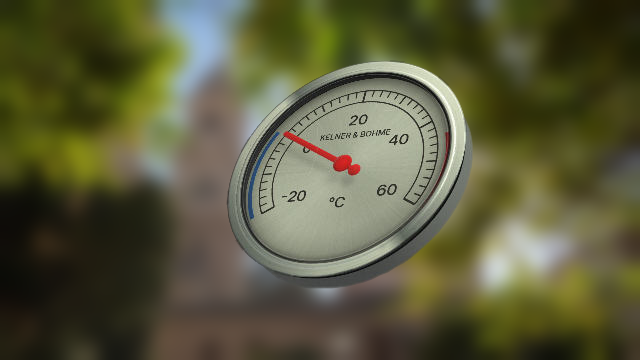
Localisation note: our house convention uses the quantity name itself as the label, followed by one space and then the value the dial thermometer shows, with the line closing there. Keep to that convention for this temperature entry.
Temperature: 0 °C
